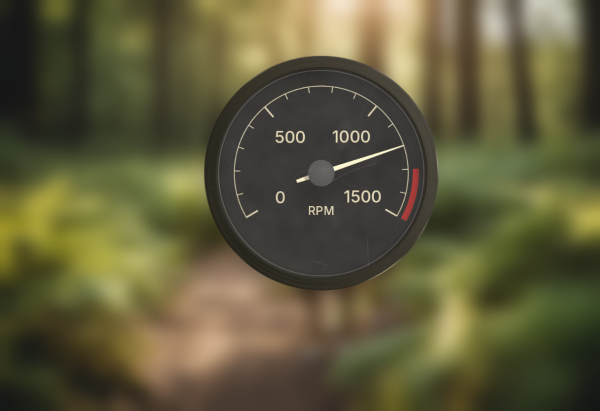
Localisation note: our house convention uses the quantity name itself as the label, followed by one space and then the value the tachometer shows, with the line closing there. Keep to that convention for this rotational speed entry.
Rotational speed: 1200 rpm
